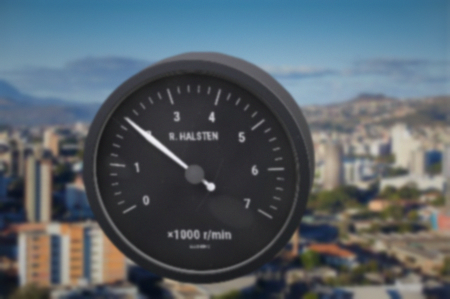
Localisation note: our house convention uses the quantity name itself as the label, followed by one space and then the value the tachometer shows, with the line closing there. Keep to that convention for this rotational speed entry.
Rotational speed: 2000 rpm
